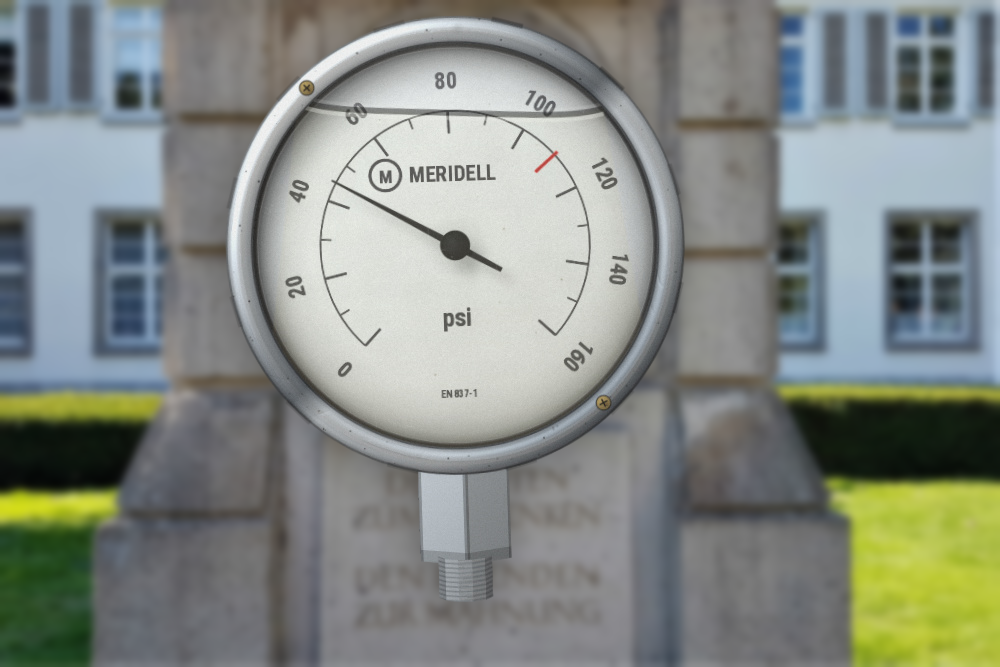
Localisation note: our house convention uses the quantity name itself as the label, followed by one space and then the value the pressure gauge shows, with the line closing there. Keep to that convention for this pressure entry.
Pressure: 45 psi
